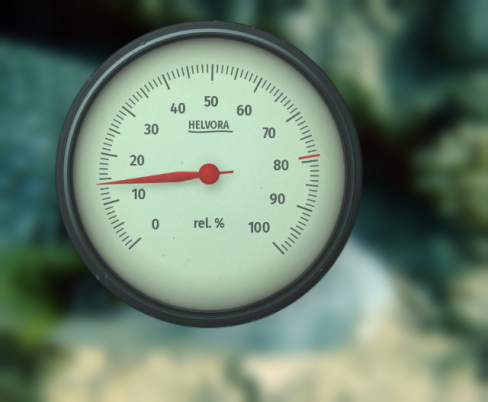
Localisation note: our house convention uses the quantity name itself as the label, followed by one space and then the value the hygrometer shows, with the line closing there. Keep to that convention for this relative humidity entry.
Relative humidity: 14 %
